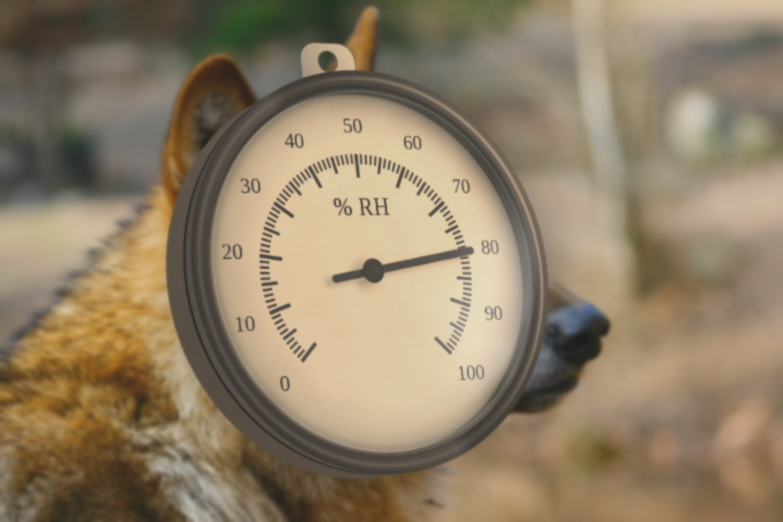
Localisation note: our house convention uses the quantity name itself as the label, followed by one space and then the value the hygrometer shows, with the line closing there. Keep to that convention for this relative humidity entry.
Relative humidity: 80 %
